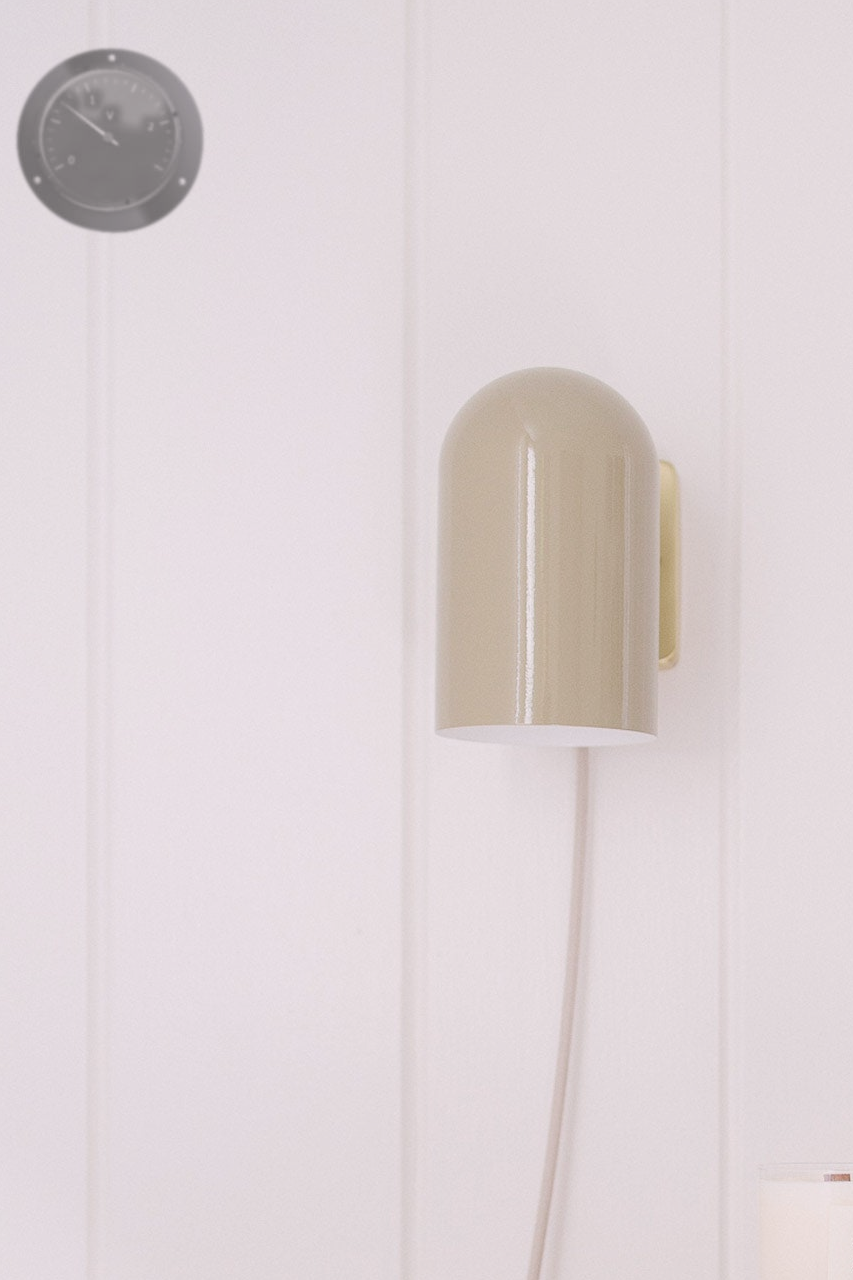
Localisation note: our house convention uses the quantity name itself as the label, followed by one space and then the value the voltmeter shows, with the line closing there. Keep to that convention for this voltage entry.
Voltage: 0.7 V
